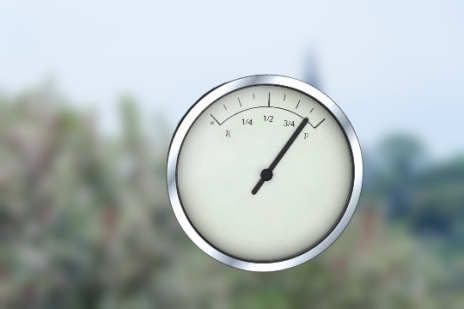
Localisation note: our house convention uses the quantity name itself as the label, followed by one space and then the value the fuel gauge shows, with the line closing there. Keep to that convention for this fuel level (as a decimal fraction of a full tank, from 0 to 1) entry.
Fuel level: 0.875
